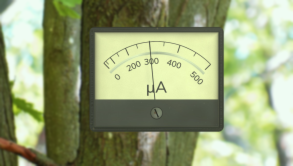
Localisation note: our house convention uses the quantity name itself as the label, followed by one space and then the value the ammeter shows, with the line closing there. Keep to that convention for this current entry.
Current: 300 µA
